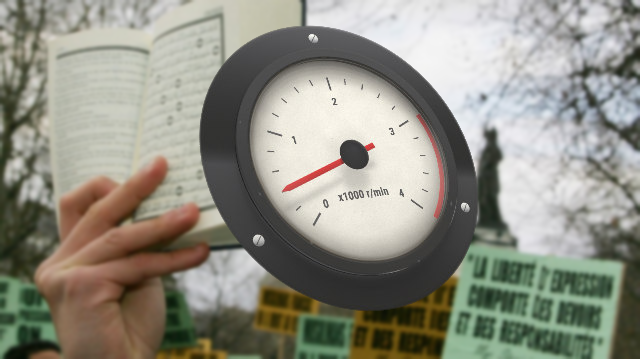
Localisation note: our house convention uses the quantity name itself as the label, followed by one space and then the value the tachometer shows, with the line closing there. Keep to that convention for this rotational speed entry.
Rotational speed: 400 rpm
